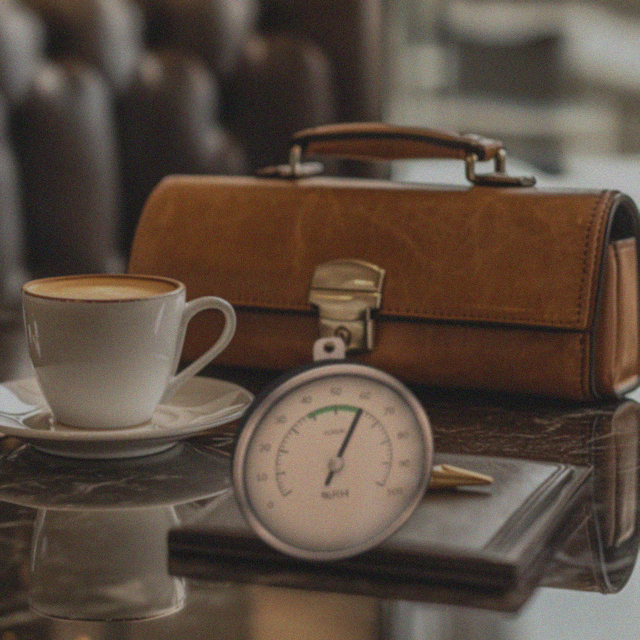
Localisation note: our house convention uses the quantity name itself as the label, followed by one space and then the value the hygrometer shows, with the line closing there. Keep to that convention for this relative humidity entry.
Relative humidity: 60 %
